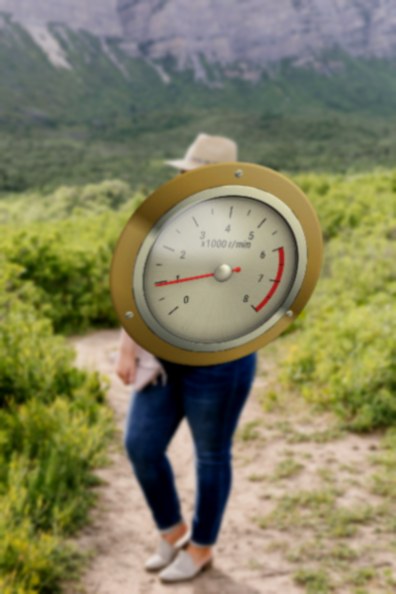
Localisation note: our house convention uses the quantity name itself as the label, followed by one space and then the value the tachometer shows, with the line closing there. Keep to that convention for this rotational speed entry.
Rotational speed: 1000 rpm
